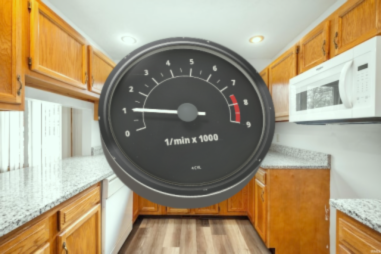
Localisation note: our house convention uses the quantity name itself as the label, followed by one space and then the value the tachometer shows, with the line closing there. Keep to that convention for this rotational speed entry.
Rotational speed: 1000 rpm
